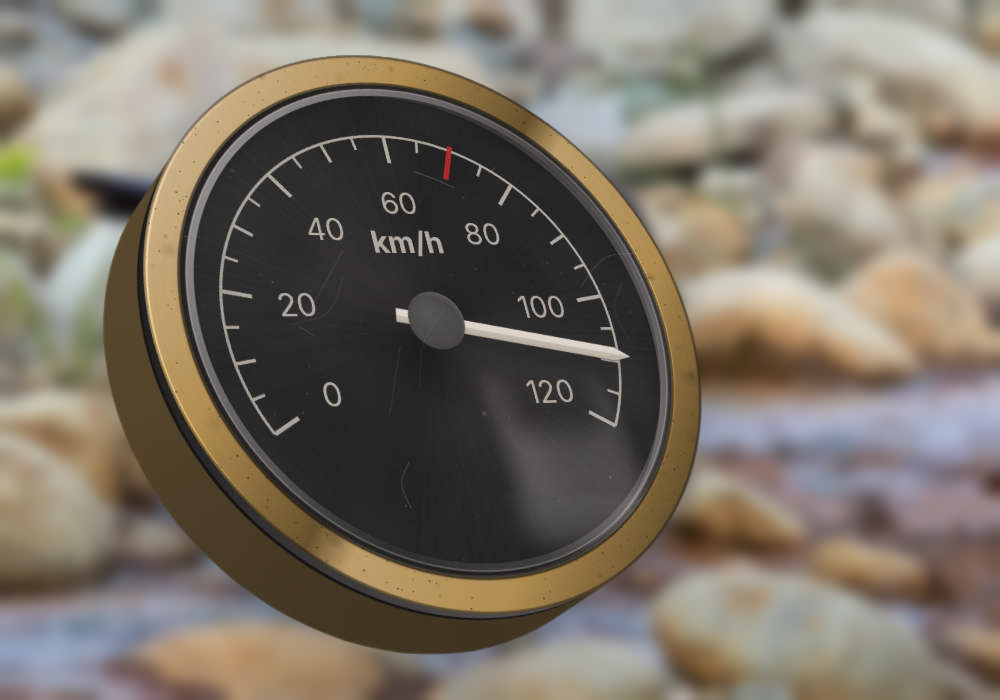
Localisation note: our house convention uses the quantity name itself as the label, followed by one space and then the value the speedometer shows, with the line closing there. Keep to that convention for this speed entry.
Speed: 110 km/h
